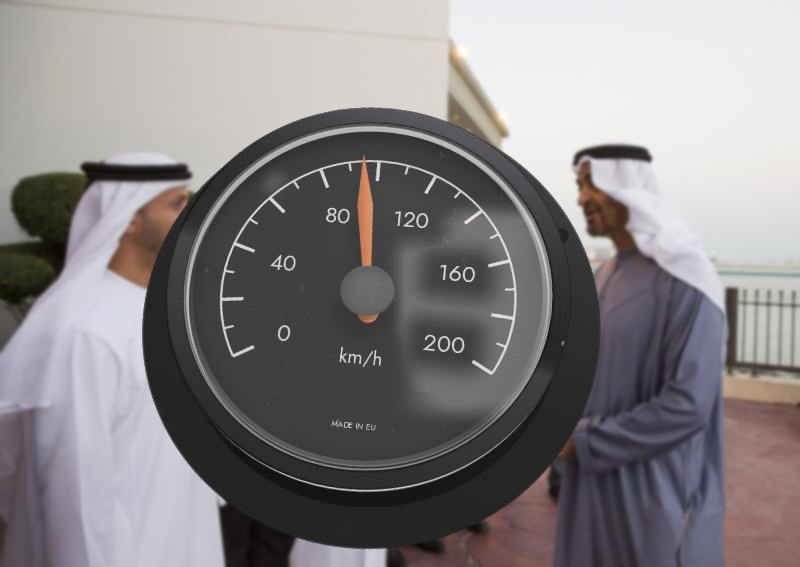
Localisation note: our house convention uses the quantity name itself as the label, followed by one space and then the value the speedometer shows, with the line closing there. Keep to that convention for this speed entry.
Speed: 95 km/h
